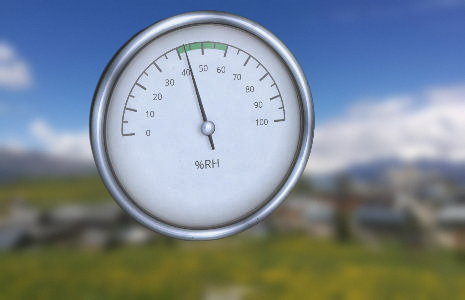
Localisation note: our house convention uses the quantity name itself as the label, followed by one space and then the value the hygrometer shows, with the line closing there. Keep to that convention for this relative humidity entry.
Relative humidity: 42.5 %
